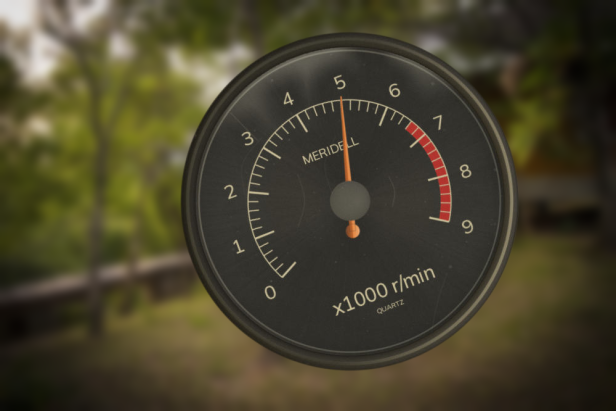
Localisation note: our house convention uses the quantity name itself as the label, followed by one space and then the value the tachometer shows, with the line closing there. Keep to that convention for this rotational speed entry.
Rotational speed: 5000 rpm
